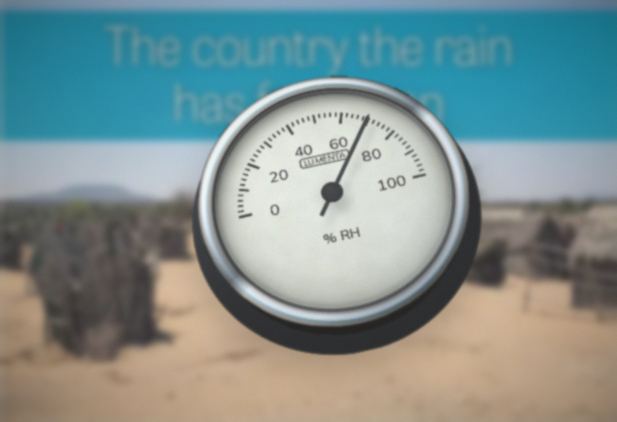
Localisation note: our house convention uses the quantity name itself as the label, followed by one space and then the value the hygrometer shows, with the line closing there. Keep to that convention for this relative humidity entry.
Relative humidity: 70 %
